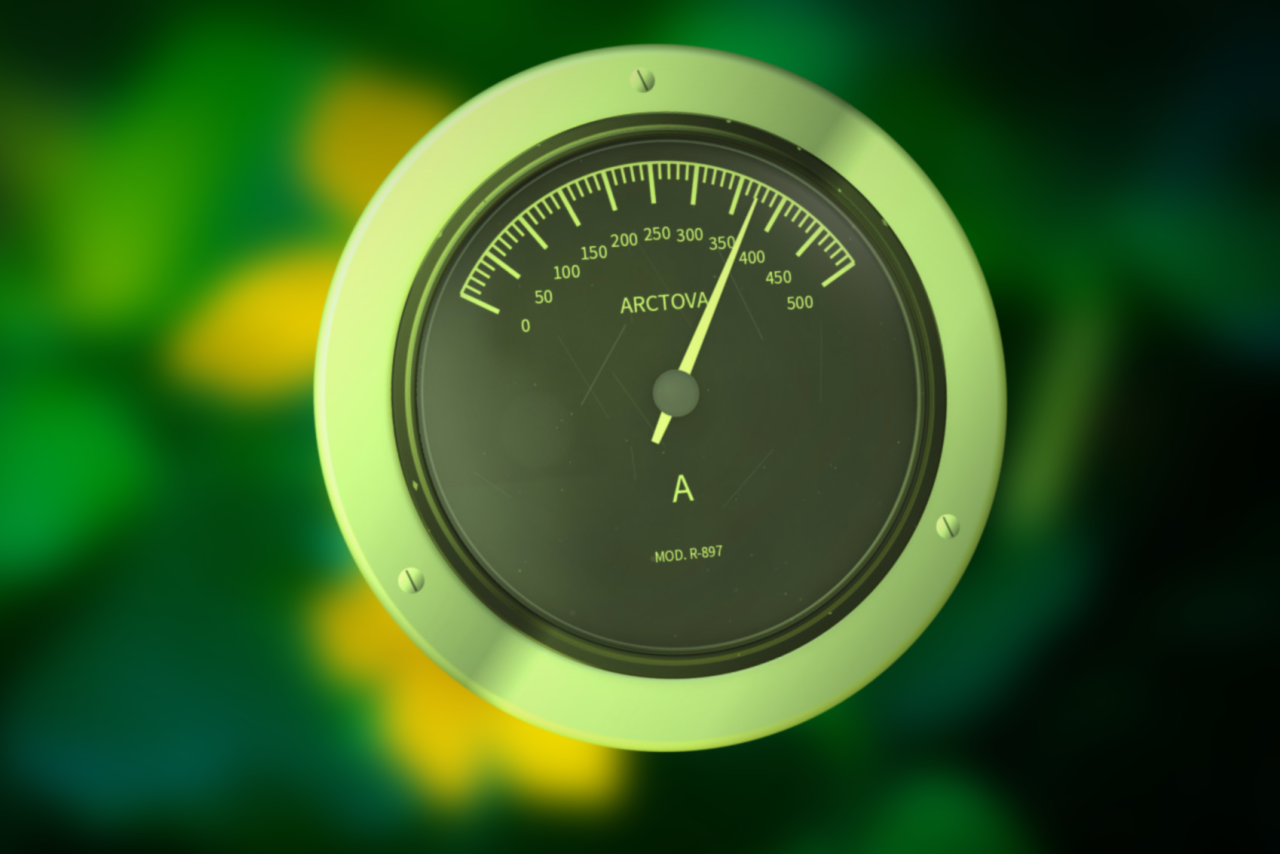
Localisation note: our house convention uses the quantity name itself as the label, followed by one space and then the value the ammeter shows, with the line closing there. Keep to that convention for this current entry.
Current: 370 A
